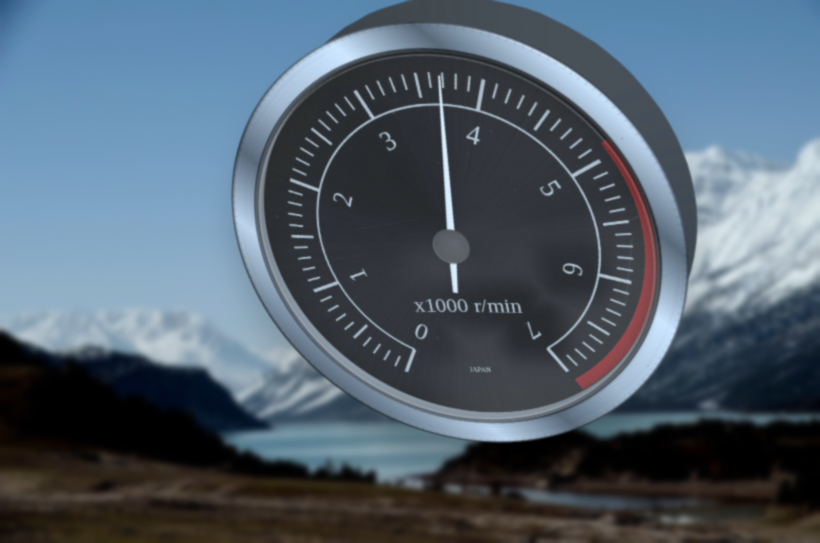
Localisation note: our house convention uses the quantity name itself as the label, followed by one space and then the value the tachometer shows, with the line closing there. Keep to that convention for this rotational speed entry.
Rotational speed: 3700 rpm
